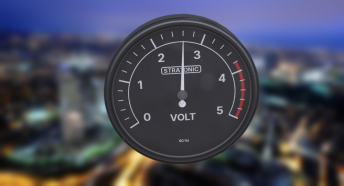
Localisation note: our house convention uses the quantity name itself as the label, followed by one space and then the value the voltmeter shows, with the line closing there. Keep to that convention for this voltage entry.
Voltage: 2.6 V
